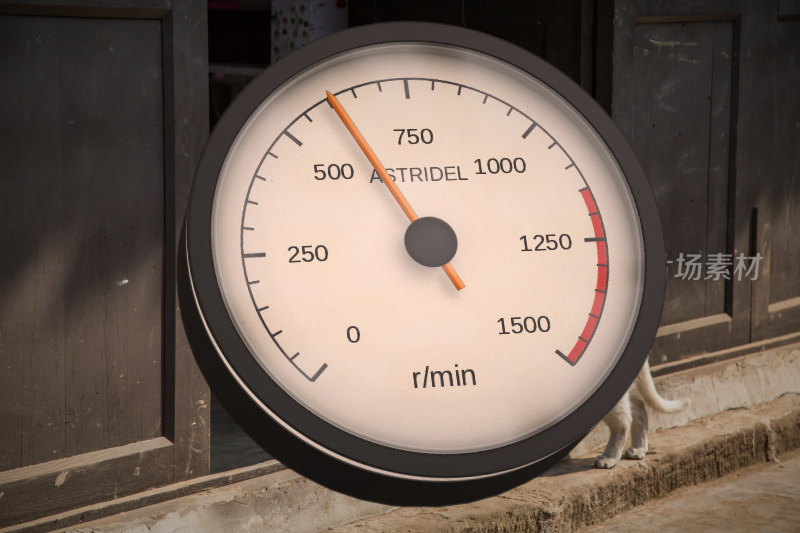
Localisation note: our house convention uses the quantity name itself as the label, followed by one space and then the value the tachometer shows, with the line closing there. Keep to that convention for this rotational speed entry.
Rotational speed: 600 rpm
